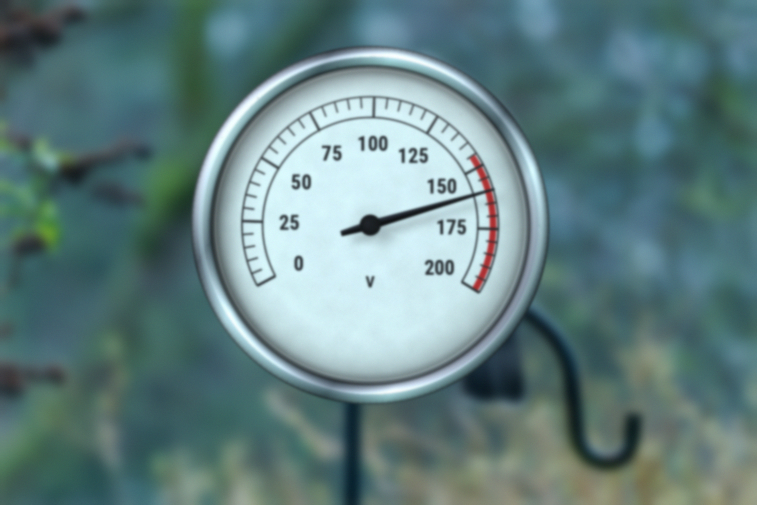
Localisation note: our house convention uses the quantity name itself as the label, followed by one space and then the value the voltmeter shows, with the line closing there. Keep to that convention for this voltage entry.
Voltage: 160 V
